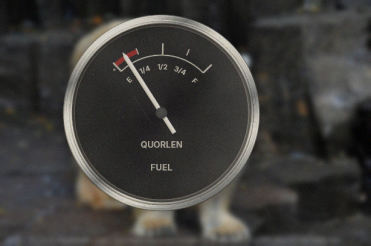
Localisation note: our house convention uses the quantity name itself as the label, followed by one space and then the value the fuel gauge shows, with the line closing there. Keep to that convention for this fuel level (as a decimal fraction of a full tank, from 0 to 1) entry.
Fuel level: 0.125
